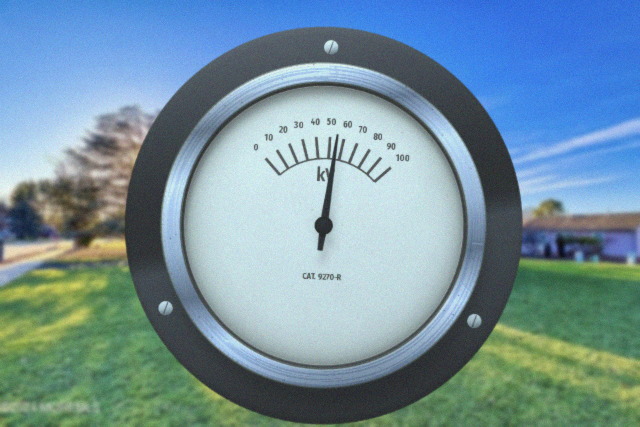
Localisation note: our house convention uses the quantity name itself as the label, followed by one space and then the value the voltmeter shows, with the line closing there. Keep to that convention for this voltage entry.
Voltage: 55 kV
